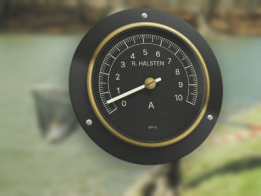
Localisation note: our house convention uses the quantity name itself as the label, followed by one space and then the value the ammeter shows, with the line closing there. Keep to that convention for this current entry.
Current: 0.5 A
